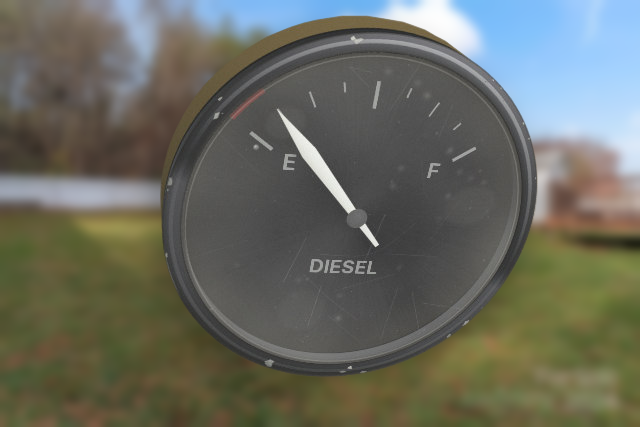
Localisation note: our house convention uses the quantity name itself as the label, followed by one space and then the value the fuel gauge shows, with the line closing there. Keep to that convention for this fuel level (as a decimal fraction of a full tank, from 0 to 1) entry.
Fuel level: 0.125
